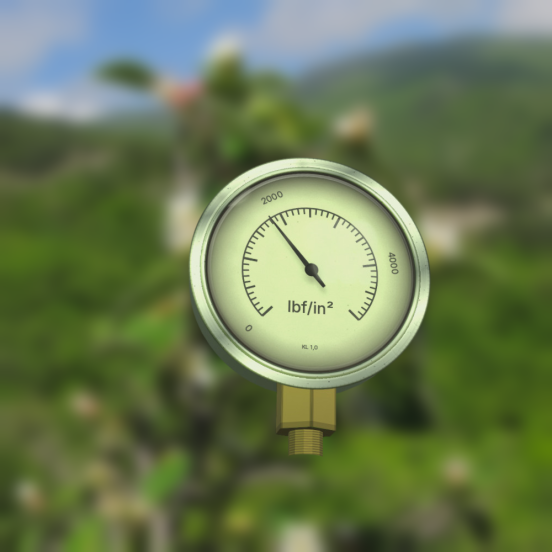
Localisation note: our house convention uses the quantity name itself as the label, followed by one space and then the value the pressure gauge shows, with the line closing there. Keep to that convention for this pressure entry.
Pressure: 1800 psi
